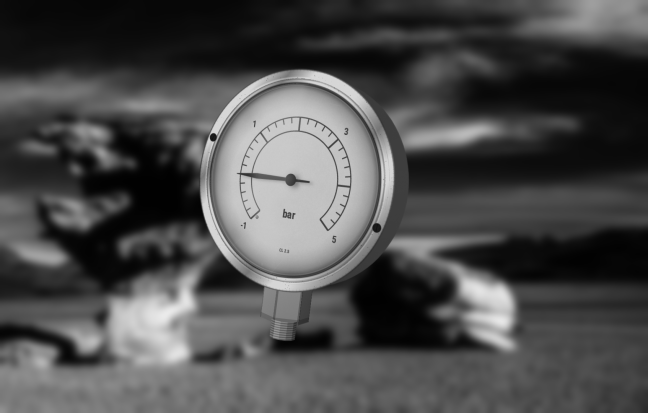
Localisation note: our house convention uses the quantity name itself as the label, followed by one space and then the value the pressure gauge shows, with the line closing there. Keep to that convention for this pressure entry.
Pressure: 0 bar
